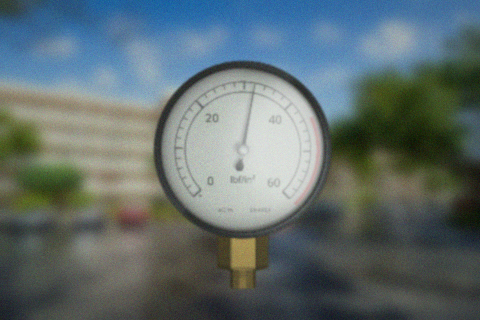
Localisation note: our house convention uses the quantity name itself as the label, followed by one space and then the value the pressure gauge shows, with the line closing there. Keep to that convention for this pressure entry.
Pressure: 32 psi
